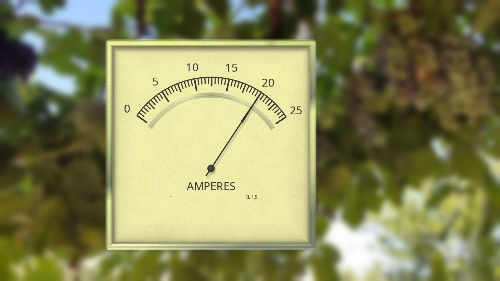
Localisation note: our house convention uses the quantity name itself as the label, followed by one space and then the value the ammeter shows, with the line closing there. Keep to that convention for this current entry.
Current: 20 A
